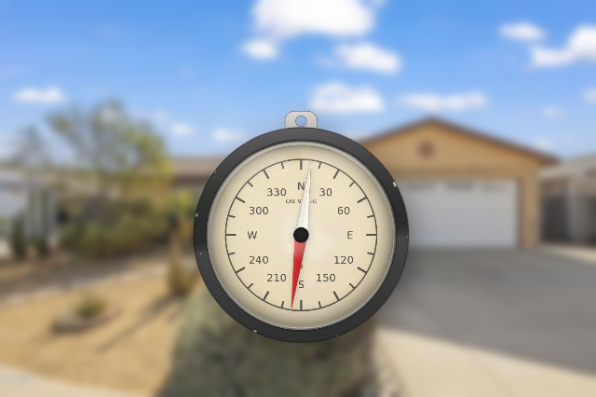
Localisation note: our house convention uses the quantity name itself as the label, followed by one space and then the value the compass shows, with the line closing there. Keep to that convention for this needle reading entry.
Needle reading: 187.5 °
